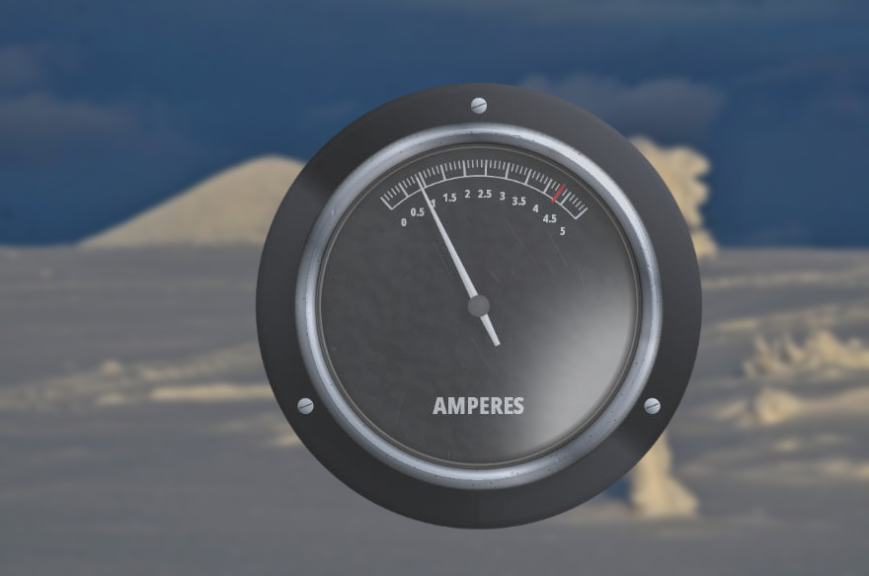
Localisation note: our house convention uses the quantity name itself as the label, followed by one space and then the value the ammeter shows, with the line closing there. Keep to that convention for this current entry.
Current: 0.9 A
